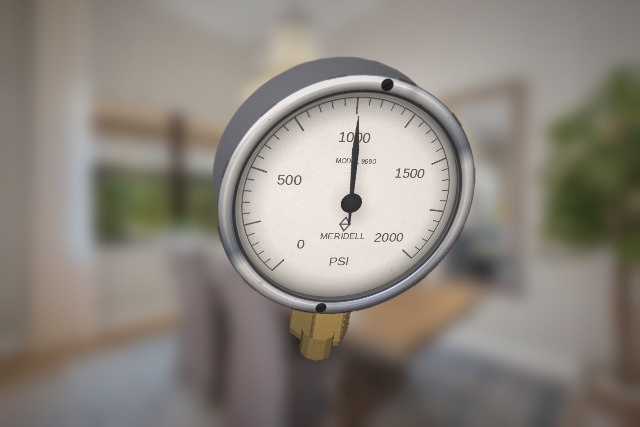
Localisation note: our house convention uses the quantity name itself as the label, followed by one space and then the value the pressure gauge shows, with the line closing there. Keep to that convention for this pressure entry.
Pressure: 1000 psi
